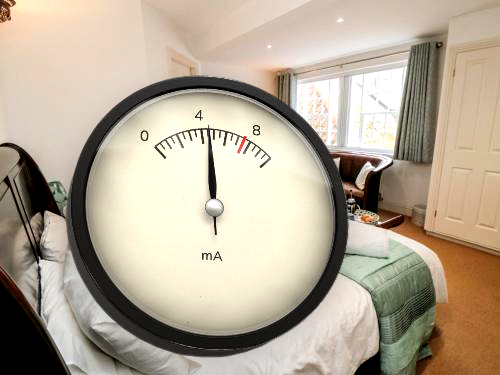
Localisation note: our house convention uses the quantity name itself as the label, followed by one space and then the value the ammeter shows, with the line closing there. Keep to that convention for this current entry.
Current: 4.5 mA
